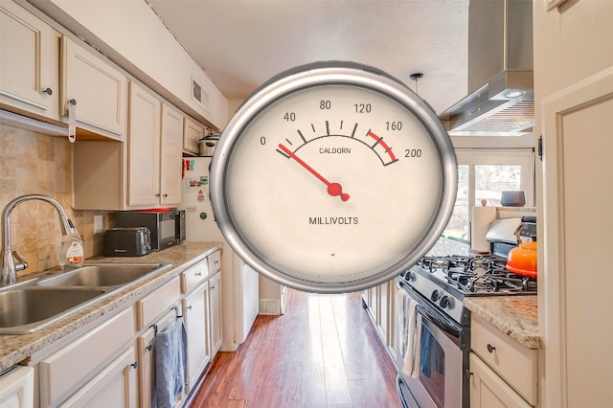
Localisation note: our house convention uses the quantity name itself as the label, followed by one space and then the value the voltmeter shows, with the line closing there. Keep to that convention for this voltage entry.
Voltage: 10 mV
